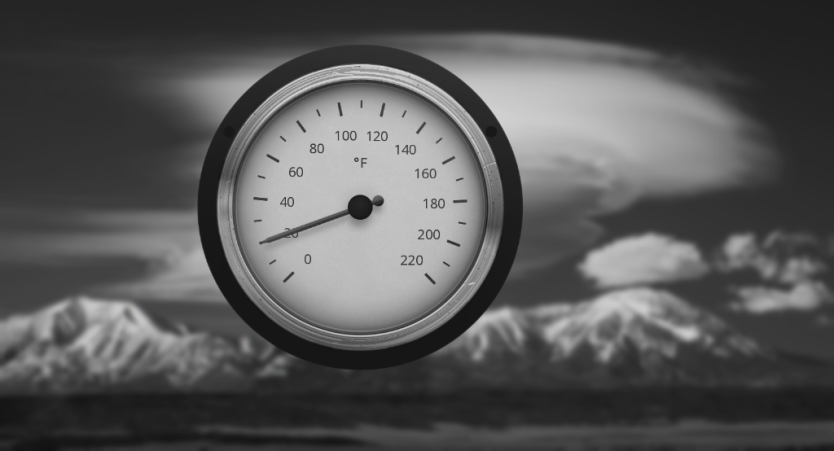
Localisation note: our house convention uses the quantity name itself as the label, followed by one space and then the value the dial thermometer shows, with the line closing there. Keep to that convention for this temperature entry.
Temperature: 20 °F
